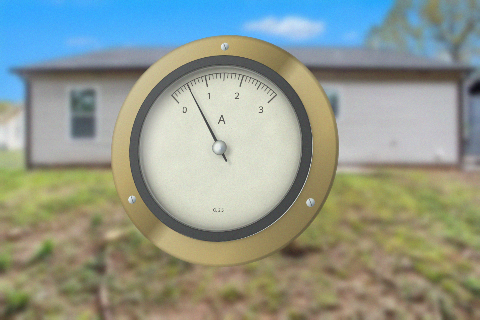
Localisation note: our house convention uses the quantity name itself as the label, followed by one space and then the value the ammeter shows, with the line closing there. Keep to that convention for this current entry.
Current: 0.5 A
